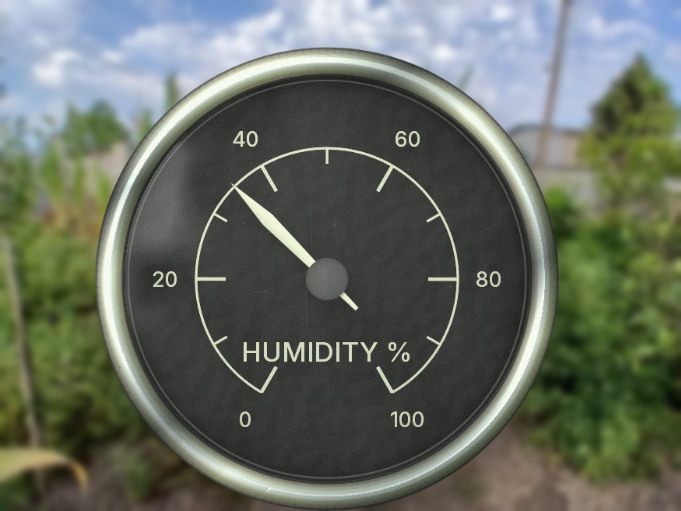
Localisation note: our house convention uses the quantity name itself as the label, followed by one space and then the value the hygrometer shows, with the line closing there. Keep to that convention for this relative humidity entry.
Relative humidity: 35 %
